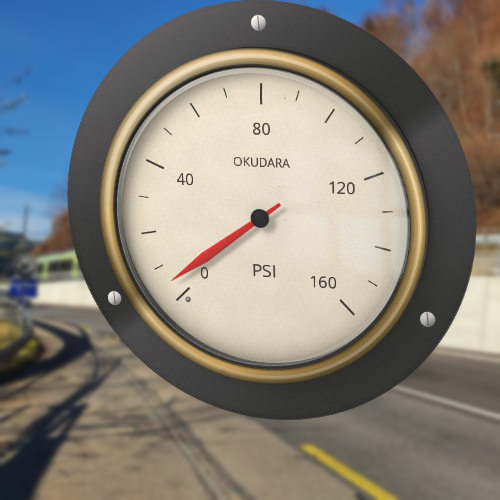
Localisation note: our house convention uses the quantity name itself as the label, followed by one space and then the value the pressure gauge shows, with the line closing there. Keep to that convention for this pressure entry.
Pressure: 5 psi
